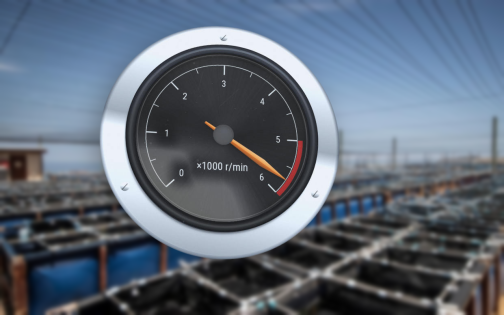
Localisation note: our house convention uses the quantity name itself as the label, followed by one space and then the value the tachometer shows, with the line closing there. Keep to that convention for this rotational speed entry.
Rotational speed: 5750 rpm
